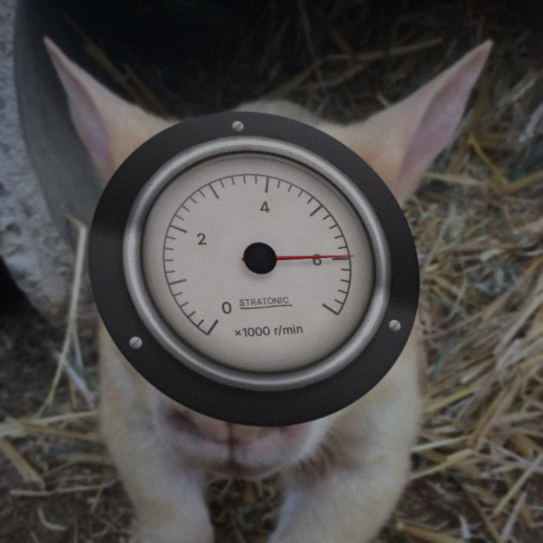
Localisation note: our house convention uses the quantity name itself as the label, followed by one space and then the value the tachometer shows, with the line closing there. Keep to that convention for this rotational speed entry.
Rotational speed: 6000 rpm
